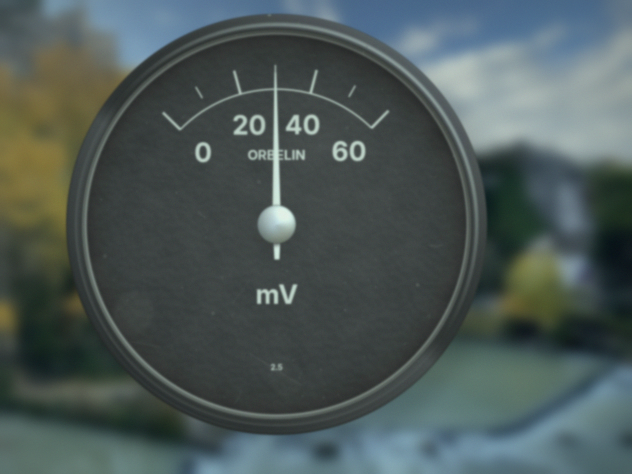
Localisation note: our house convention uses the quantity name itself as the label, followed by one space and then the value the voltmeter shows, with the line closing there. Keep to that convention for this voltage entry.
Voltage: 30 mV
